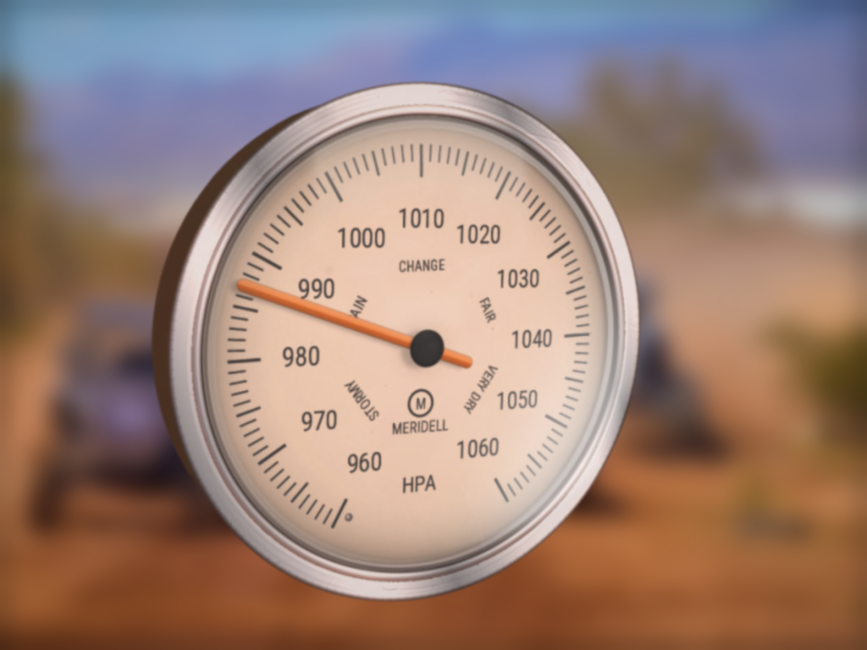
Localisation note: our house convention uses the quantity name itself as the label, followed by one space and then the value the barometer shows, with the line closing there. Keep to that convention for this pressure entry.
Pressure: 987 hPa
